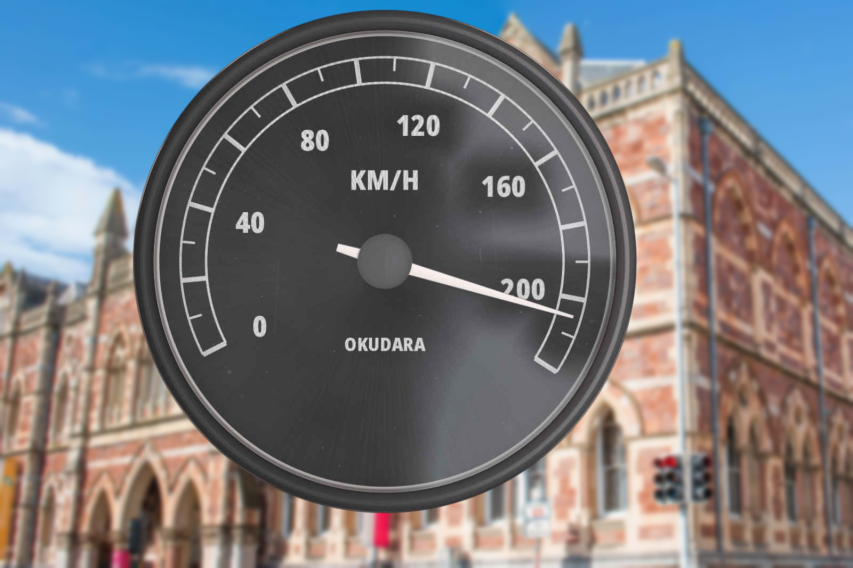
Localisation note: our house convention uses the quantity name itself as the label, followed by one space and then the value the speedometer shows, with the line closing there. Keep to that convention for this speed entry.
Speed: 205 km/h
